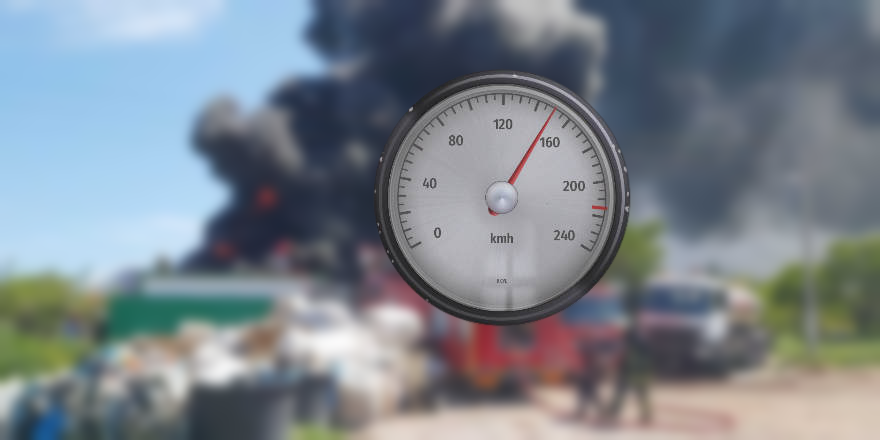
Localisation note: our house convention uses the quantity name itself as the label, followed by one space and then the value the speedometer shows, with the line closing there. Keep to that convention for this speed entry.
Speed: 150 km/h
